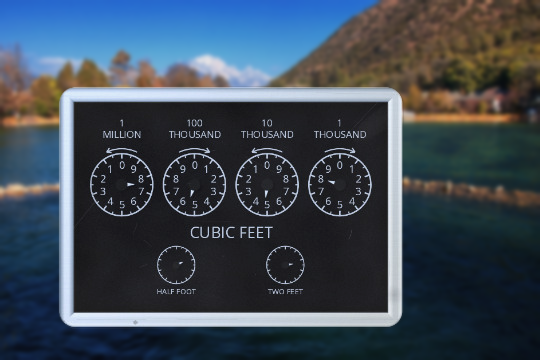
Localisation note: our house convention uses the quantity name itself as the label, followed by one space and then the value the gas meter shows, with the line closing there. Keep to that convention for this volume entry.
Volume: 754800 ft³
